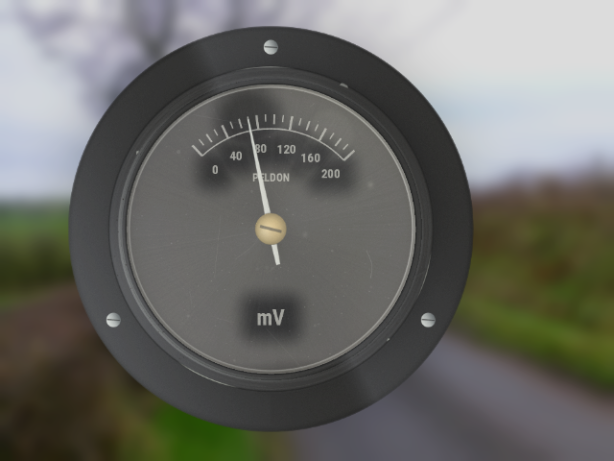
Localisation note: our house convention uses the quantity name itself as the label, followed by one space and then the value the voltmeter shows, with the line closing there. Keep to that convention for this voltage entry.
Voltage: 70 mV
